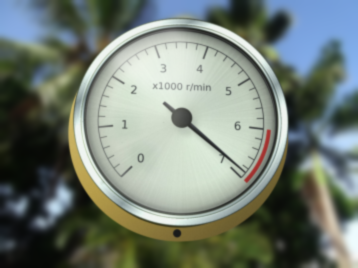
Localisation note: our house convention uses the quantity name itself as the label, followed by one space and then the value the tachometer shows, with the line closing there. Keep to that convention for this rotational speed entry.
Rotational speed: 6900 rpm
